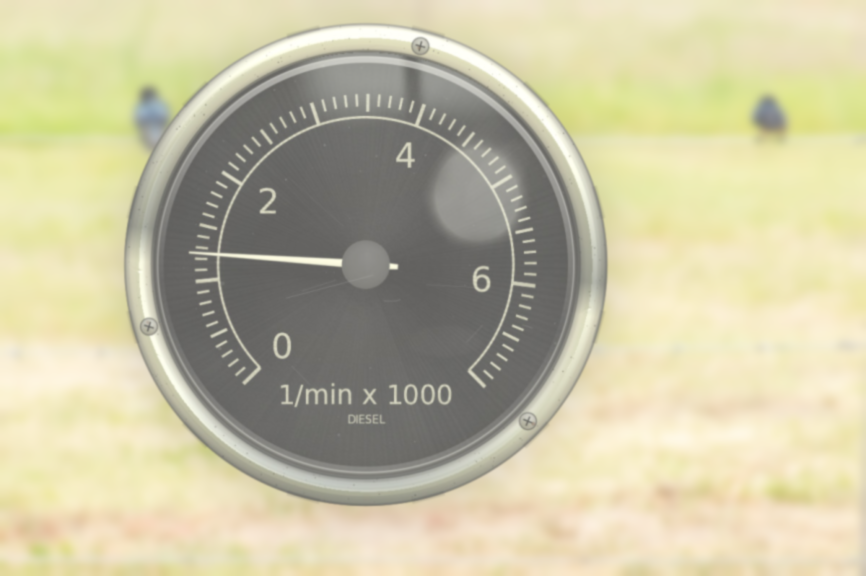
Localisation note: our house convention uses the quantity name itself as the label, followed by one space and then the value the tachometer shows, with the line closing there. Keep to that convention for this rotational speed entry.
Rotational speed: 1250 rpm
